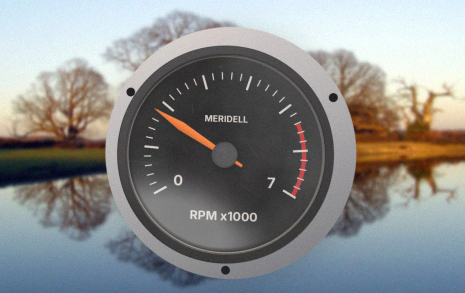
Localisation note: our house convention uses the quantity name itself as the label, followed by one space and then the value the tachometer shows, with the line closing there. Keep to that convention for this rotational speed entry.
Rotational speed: 1800 rpm
